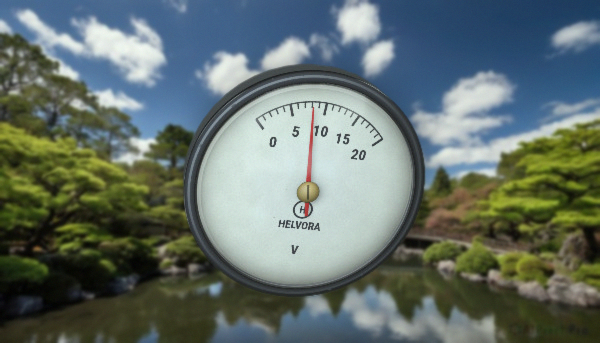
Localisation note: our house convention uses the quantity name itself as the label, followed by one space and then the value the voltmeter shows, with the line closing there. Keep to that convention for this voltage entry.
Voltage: 8 V
